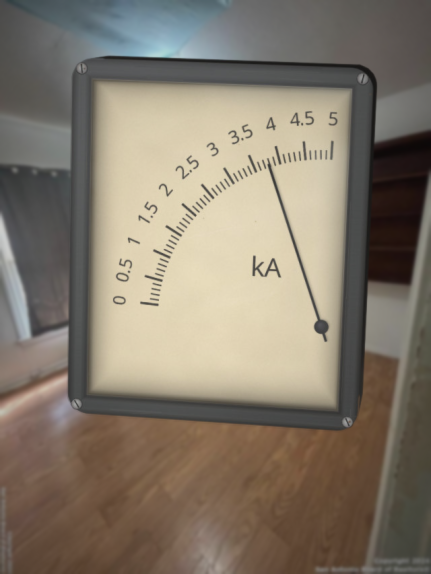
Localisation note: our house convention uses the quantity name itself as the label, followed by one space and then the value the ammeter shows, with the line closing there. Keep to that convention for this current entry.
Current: 3.8 kA
